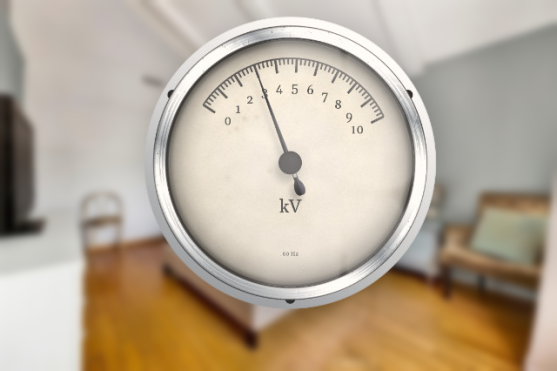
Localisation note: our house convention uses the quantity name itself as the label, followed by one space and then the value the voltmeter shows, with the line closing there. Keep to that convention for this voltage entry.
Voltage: 3 kV
